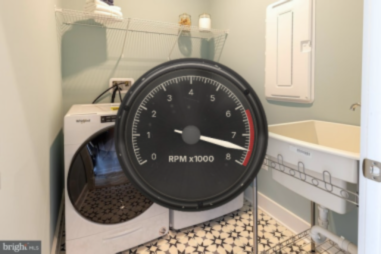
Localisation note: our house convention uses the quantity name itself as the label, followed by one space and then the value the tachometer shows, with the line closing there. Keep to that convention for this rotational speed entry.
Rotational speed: 7500 rpm
